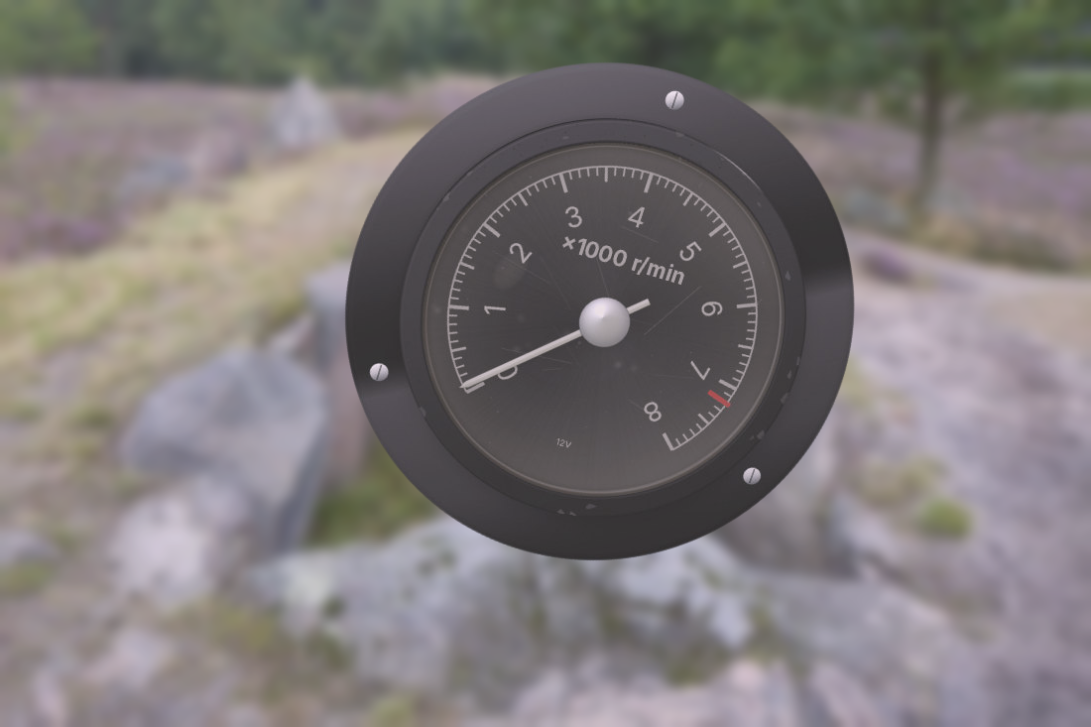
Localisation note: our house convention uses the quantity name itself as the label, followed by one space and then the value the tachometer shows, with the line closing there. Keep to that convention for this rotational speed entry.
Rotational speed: 100 rpm
